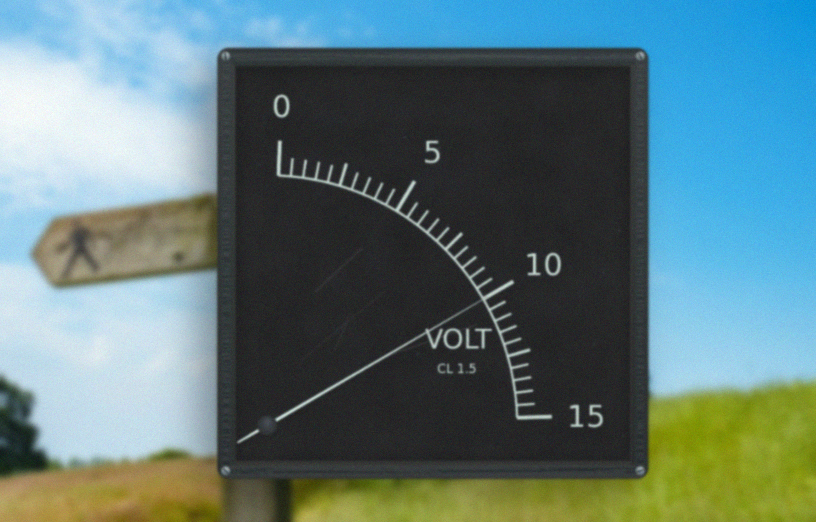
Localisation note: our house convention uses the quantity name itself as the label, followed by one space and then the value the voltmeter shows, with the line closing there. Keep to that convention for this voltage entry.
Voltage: 10 V
